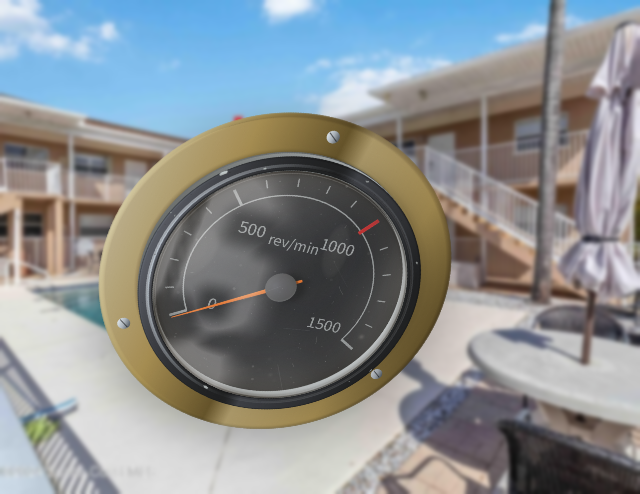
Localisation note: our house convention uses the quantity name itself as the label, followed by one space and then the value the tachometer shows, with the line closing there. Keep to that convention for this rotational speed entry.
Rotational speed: 0 rpm
